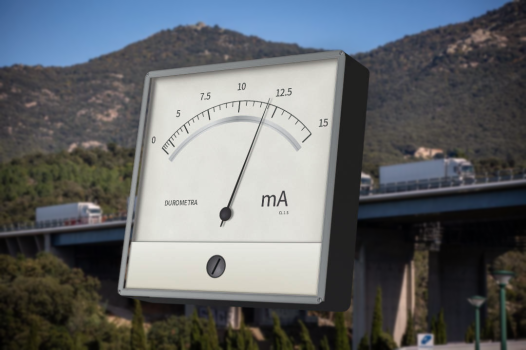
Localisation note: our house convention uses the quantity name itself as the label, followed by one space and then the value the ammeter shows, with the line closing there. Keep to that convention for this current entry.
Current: 12 mA
